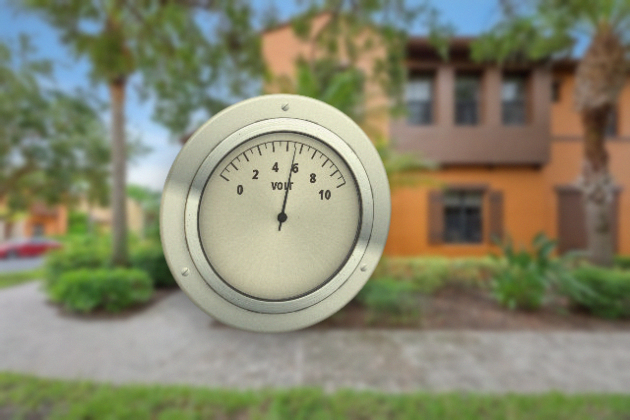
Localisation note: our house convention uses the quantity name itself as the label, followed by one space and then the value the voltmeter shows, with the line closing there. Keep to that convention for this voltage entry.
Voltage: 5.5 V
